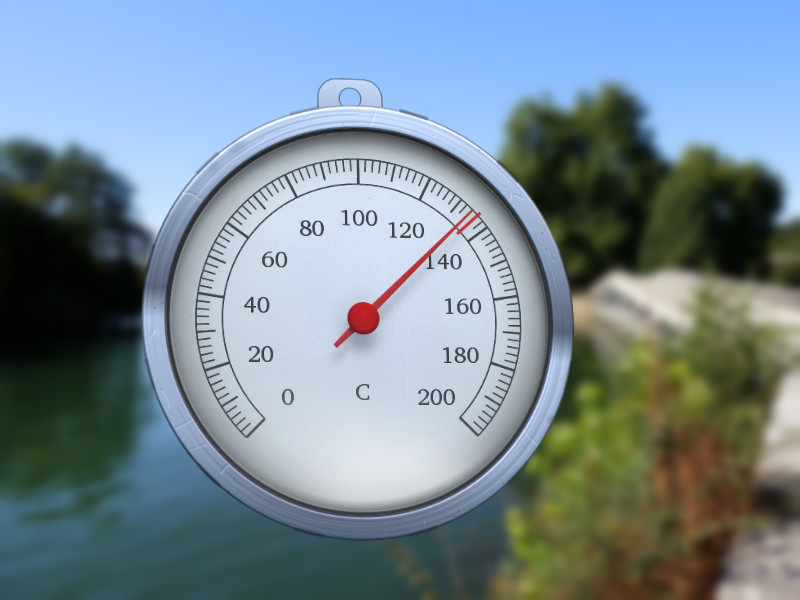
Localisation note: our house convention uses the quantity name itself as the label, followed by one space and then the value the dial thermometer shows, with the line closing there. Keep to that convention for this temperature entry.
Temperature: 134 °C
